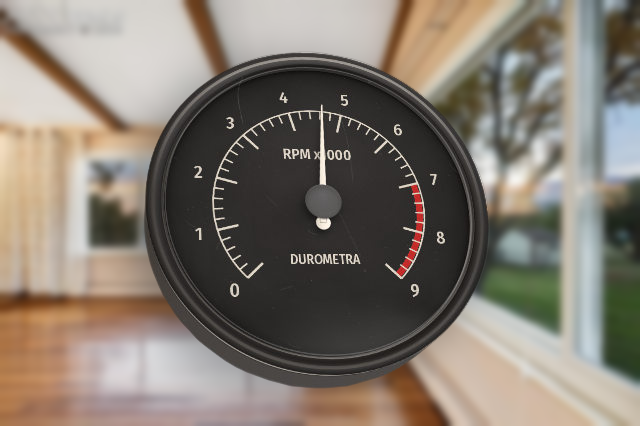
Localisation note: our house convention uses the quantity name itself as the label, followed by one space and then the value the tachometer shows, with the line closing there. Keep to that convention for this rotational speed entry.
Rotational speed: 4600 rpm
